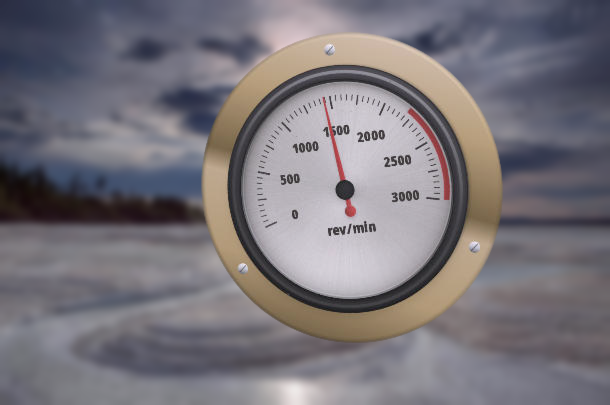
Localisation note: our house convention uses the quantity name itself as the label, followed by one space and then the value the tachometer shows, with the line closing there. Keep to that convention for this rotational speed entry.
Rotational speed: 1450 rpm
